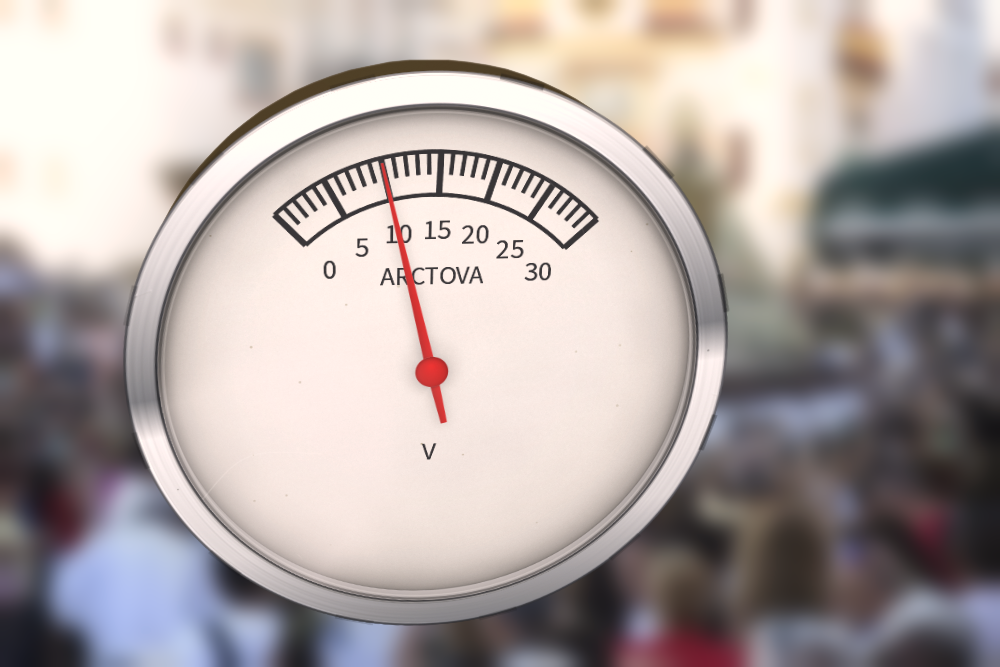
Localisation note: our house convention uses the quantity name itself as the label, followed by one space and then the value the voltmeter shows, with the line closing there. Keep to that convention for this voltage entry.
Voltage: 10 V
